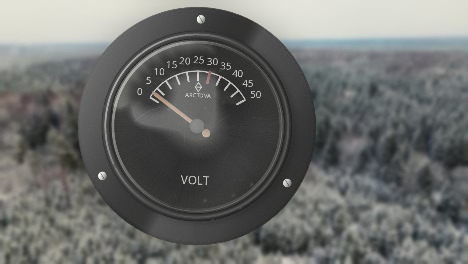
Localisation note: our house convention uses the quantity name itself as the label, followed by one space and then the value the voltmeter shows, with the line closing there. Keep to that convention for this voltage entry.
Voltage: 2.5 V
